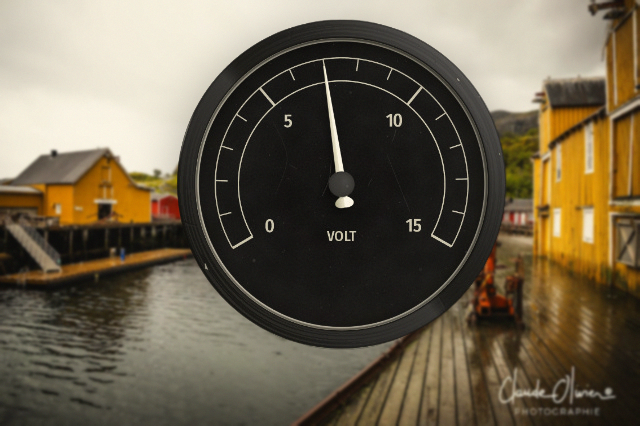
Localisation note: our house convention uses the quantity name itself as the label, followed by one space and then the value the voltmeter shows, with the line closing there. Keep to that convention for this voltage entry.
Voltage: 7 V
